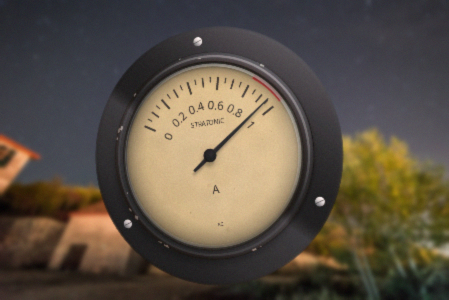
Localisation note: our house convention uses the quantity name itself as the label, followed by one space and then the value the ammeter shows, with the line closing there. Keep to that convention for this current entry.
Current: 0.95 A
